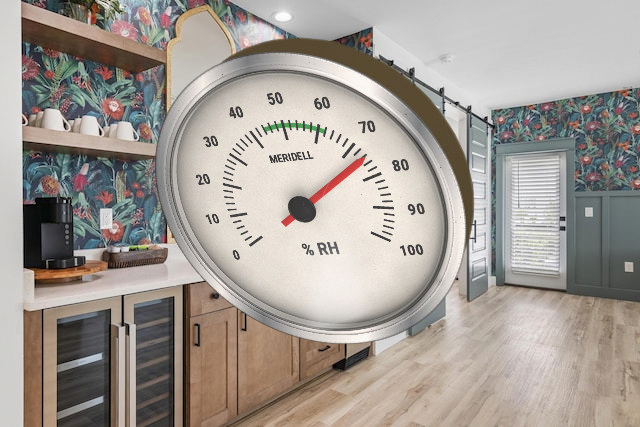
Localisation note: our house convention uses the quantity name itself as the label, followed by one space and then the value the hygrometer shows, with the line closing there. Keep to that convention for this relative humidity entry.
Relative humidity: 74 %
